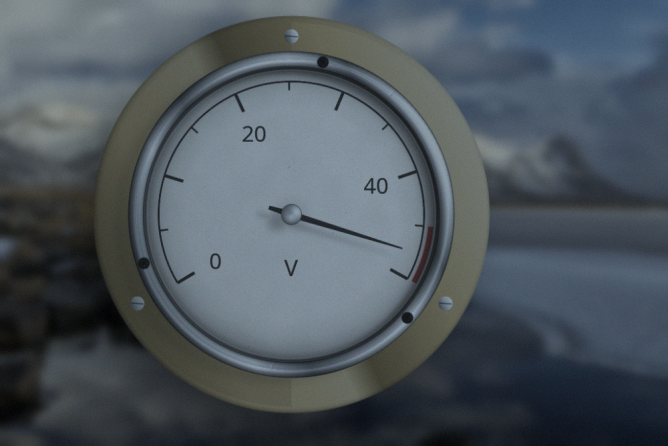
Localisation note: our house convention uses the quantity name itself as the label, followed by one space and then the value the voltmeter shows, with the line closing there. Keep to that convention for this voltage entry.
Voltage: 47.5 V
